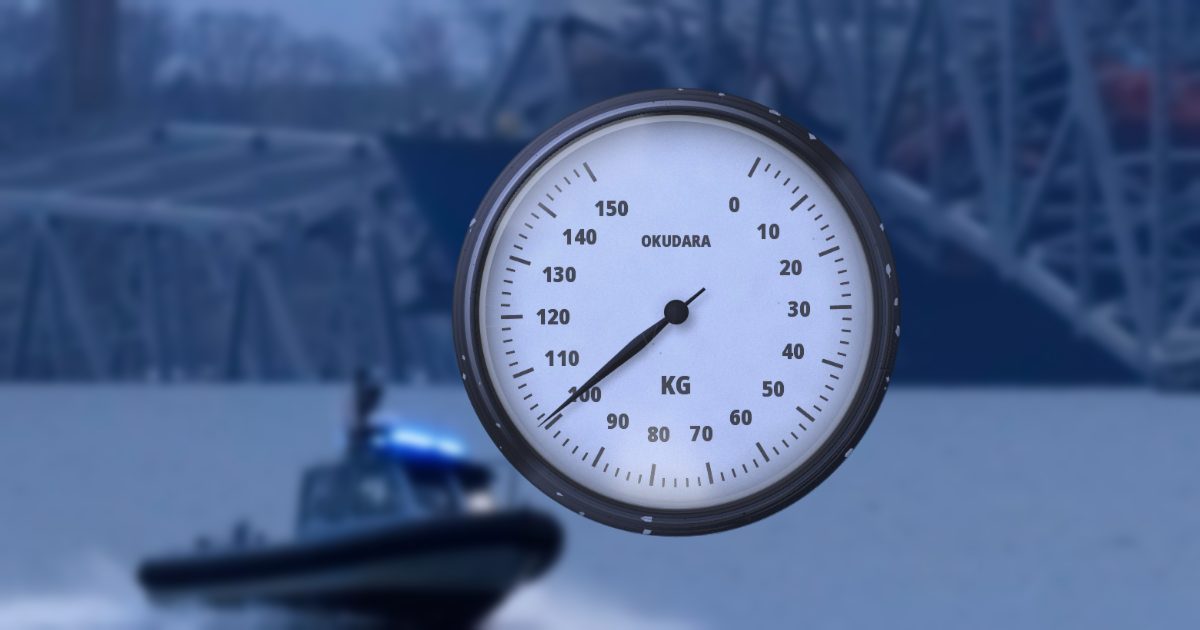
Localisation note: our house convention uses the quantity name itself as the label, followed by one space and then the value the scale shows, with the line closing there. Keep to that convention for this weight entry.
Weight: 101 kg
